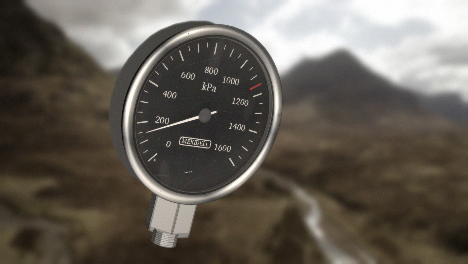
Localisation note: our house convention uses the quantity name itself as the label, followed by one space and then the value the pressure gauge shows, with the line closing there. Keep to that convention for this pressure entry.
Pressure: 150 kPa
